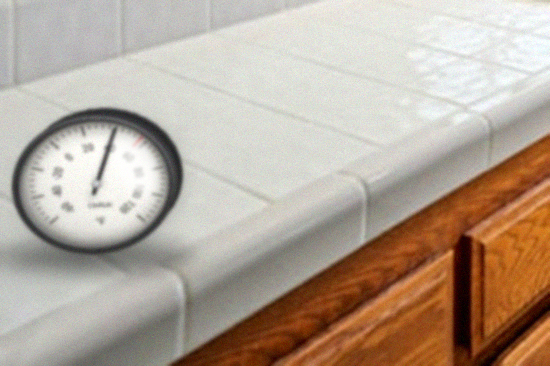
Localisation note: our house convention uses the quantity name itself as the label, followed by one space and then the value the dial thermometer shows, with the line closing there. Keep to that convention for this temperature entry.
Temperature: 40 °F
